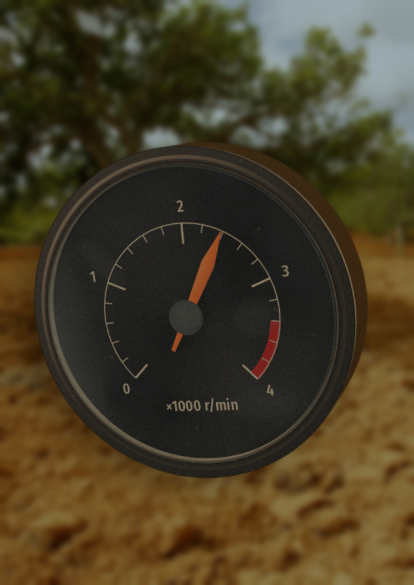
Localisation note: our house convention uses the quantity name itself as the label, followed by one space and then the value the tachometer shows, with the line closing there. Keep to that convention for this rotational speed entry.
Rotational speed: 2400 rpm
